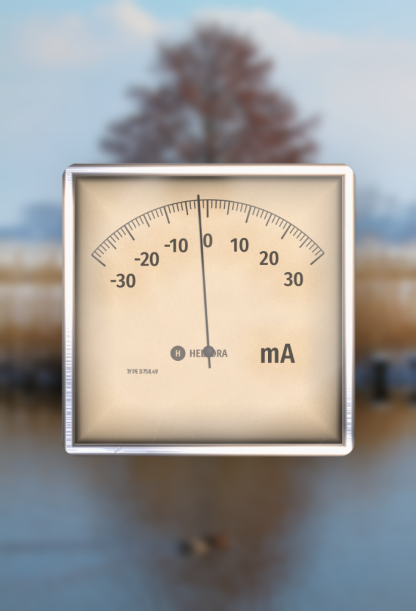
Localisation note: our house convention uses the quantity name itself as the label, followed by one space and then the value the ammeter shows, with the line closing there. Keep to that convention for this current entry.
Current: -2 mA
